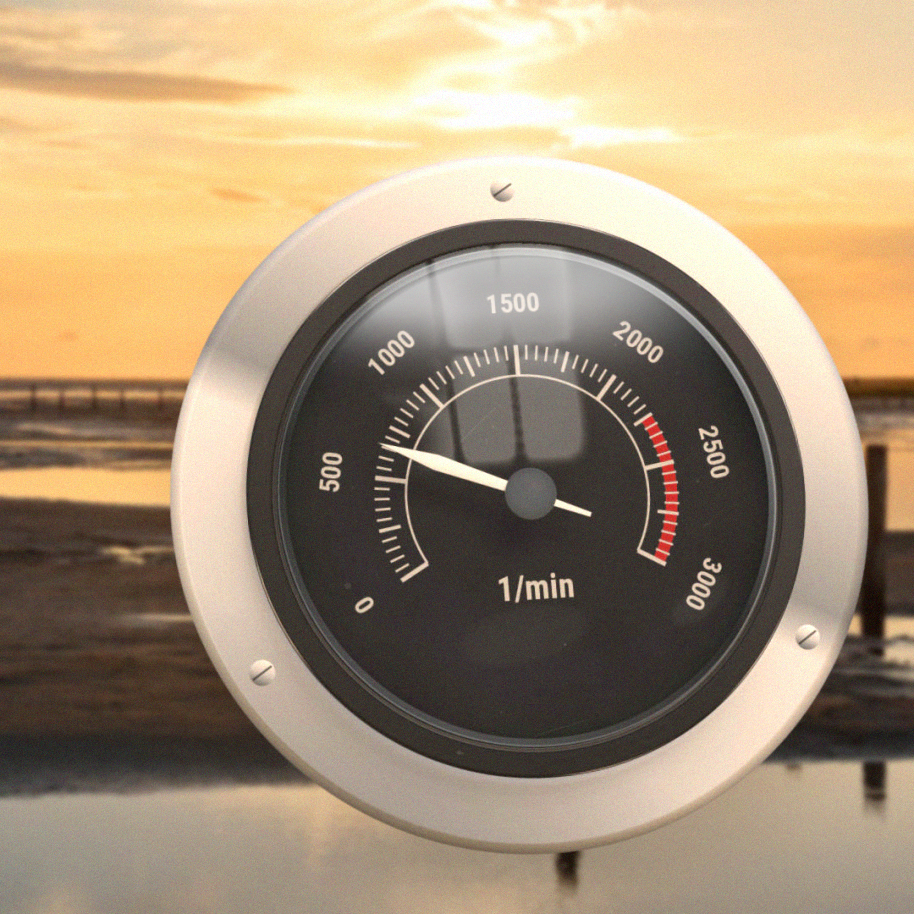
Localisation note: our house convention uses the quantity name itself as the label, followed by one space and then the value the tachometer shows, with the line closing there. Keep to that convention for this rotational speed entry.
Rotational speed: 650 rpm
